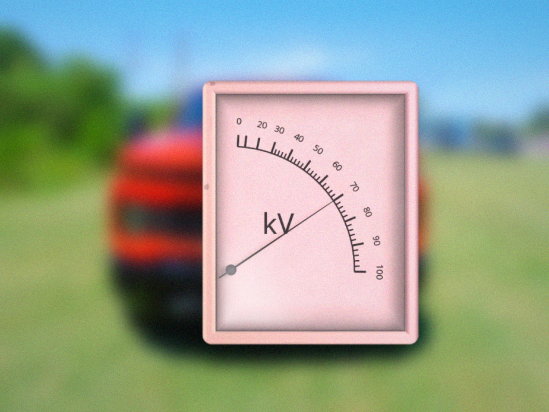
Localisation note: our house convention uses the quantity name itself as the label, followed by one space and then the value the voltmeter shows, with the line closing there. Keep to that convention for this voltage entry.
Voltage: 70 kV
